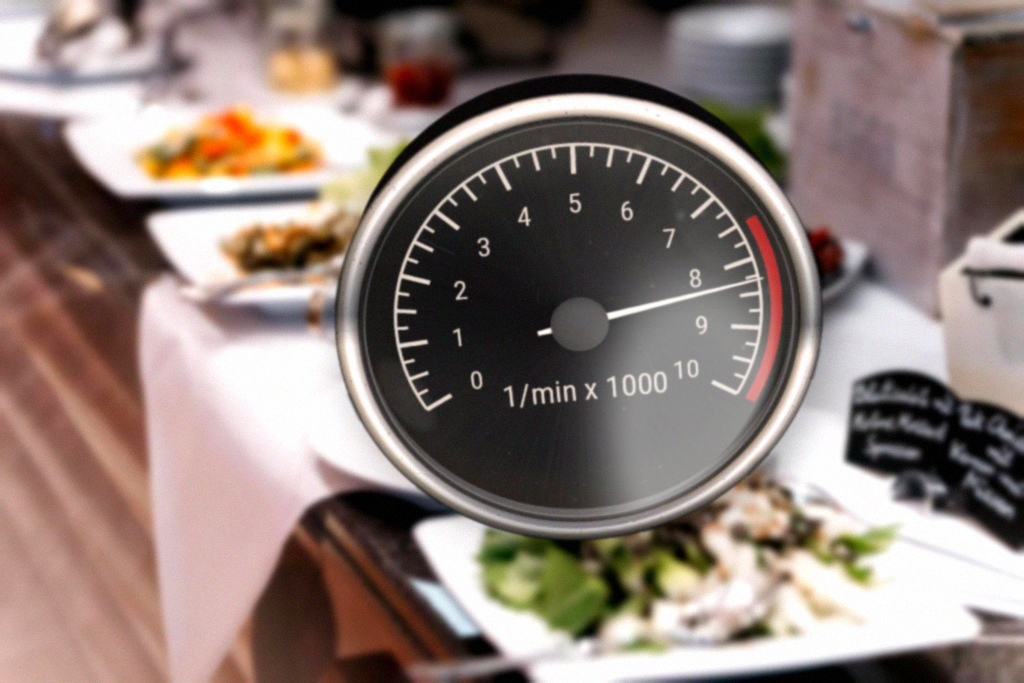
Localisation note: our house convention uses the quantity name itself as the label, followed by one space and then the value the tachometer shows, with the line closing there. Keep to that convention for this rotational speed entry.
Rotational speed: 8250 rpm
